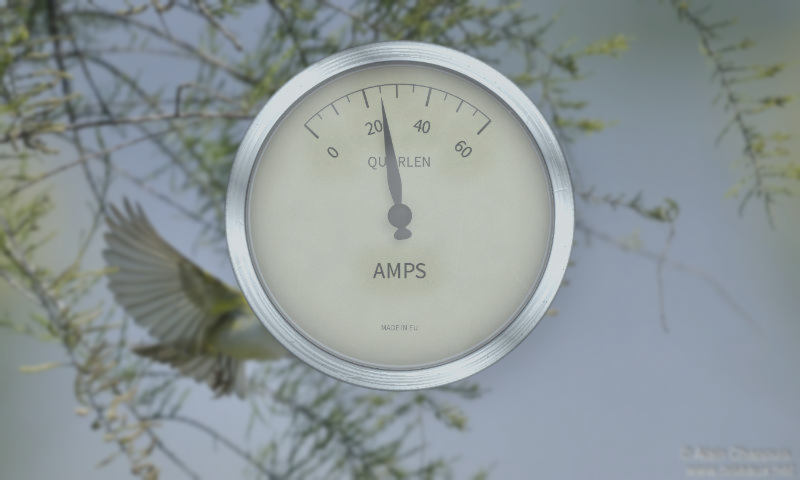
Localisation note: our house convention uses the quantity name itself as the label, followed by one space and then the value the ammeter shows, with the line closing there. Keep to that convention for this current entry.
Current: 25 A
